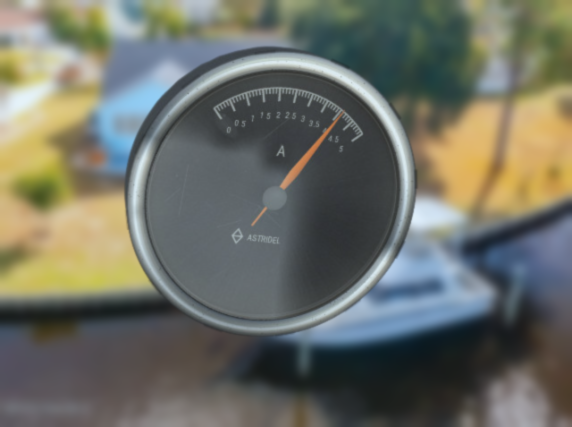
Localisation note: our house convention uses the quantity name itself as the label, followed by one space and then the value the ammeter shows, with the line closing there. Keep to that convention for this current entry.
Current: 4 A
